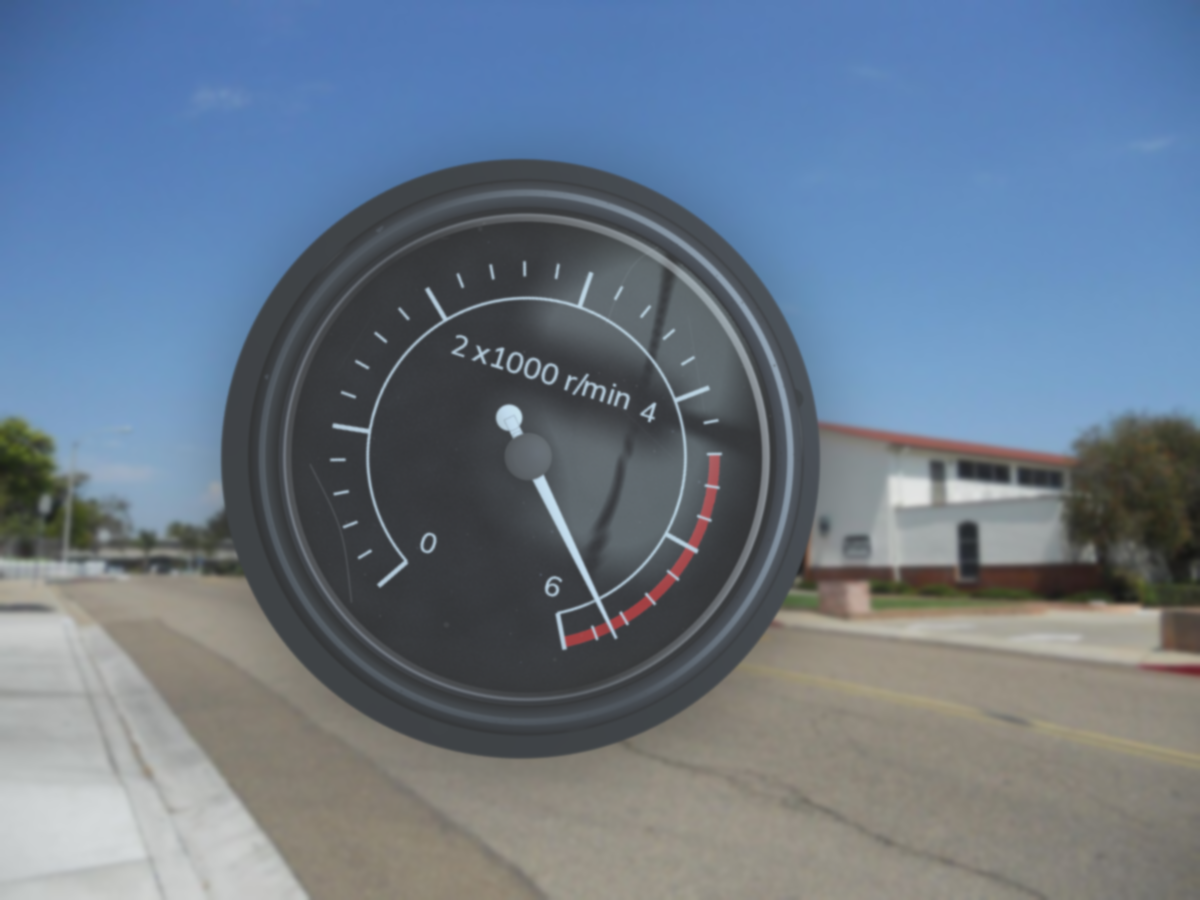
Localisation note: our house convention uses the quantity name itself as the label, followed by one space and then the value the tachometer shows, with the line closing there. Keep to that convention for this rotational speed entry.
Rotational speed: 5700 rpm
